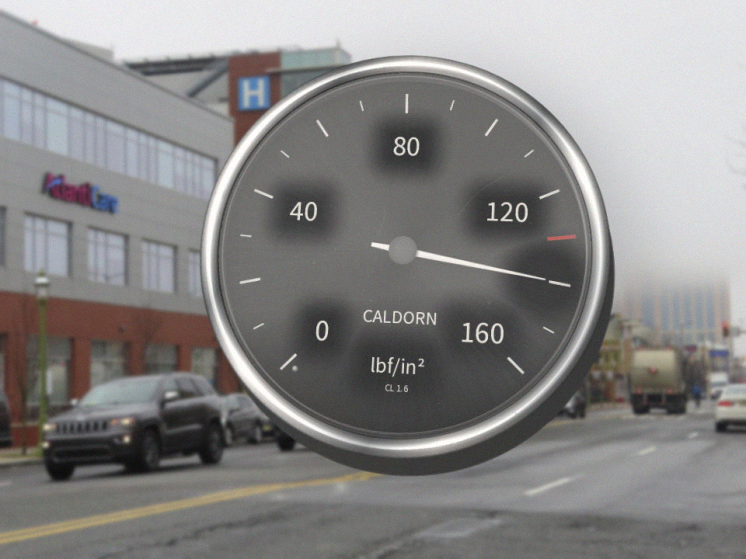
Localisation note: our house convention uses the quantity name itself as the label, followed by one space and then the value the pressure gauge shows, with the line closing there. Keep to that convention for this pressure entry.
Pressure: 140 psi
